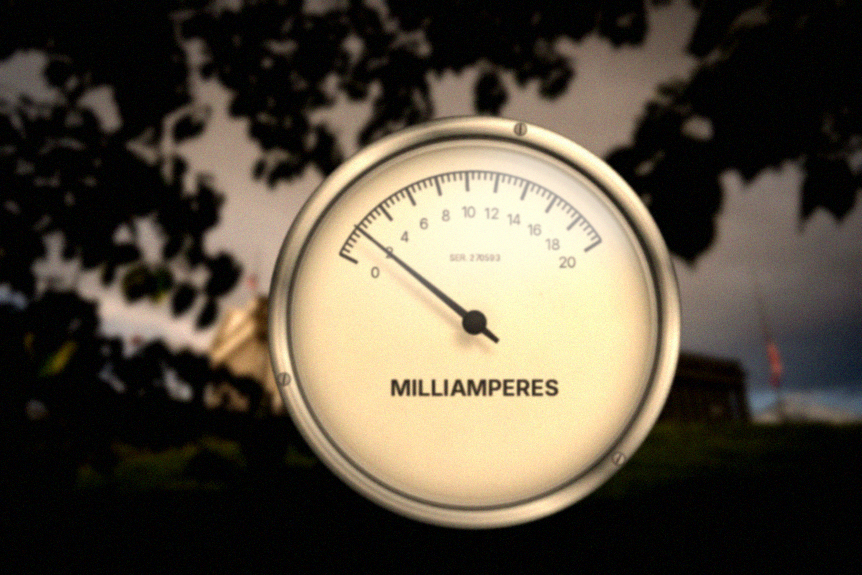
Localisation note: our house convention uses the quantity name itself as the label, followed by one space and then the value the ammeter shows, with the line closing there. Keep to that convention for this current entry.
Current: 2 mA
